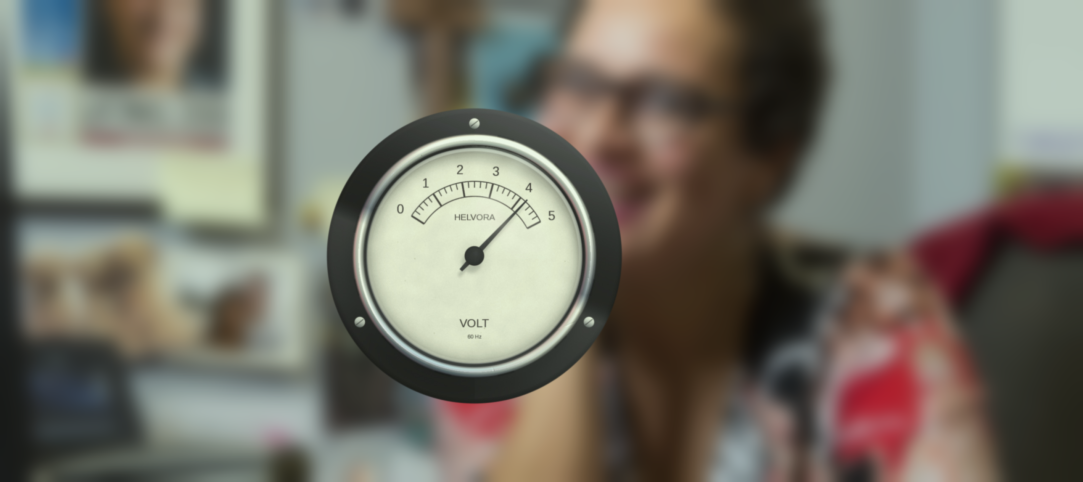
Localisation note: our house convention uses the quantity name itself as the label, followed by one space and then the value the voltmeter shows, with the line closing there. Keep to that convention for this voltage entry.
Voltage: 4.2 V
